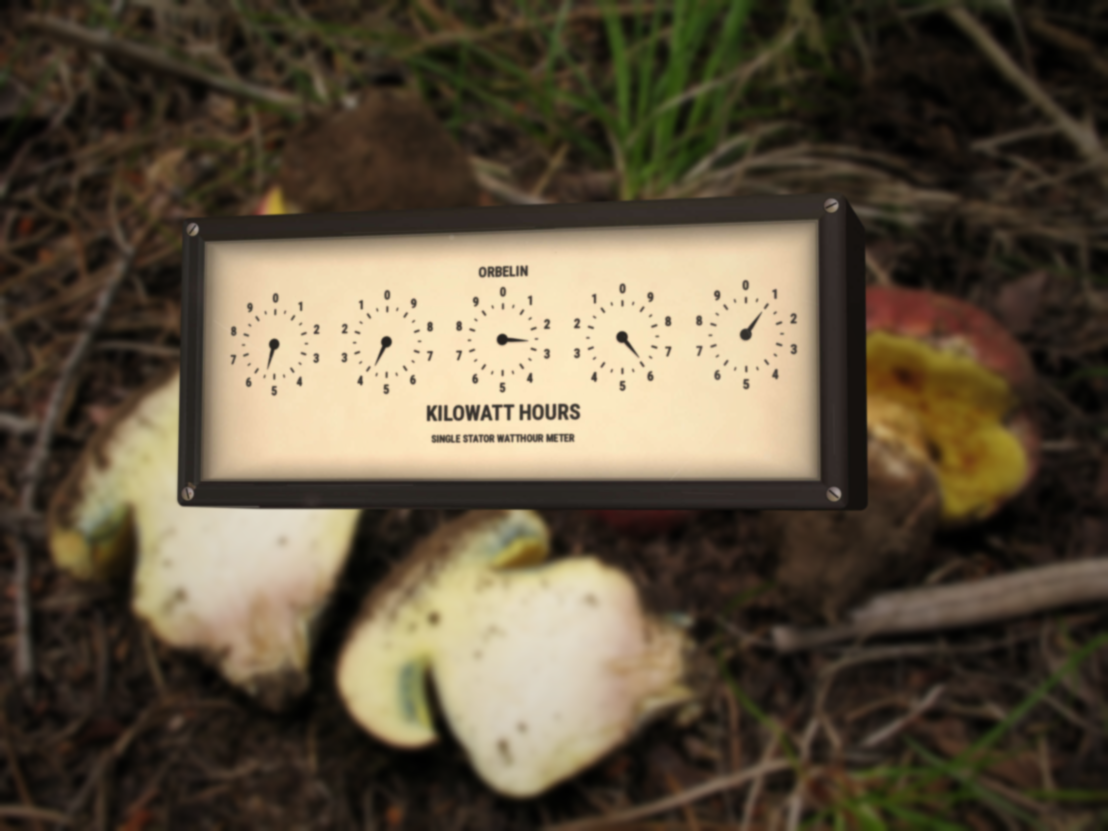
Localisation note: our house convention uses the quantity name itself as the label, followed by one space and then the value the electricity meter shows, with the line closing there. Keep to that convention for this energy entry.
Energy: 54261 kWh
